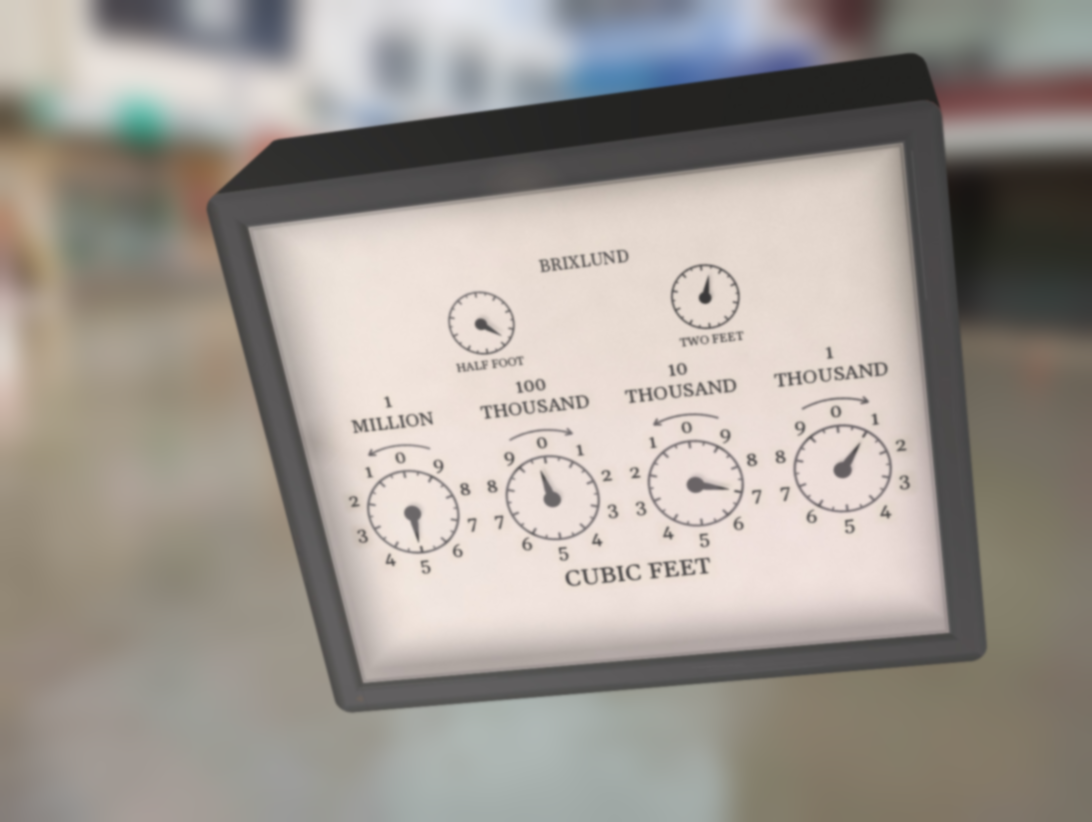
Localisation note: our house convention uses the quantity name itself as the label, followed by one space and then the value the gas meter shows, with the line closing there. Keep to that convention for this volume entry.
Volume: 497100 ft³
